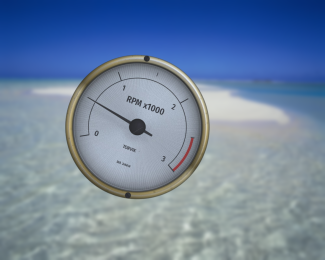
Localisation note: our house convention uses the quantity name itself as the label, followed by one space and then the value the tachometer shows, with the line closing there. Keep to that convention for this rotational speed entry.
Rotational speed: 500 rpm
